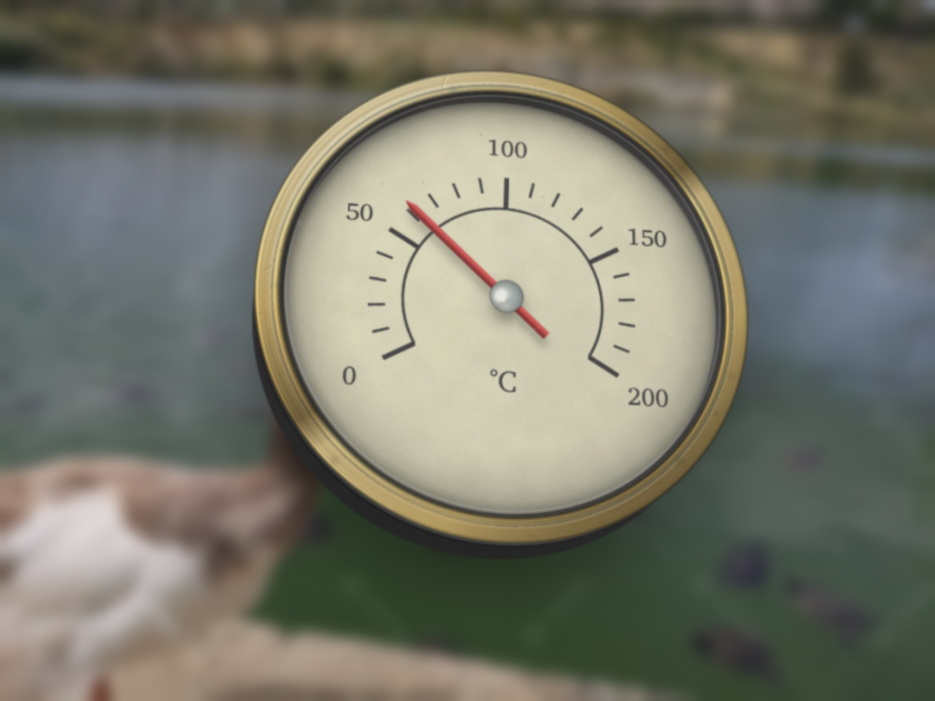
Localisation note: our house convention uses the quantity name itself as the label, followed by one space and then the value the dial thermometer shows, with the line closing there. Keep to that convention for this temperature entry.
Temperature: 60 °C
